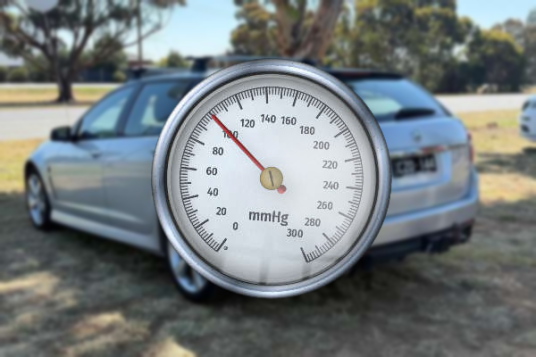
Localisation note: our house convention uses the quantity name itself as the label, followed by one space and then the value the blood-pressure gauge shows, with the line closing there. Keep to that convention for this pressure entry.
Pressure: 100 mmHg
